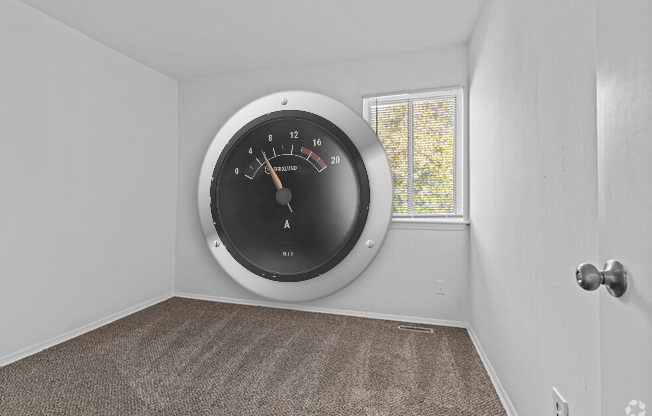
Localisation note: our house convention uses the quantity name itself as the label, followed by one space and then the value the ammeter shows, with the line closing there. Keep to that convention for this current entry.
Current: 6 A
